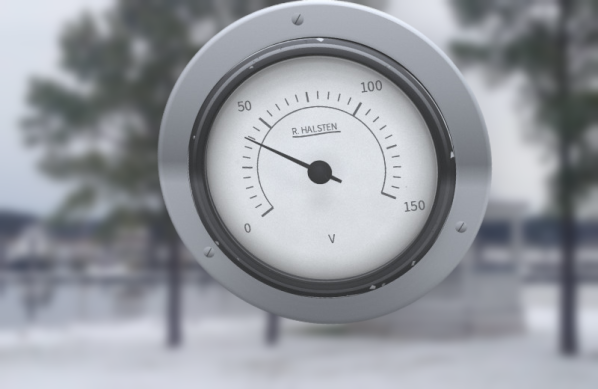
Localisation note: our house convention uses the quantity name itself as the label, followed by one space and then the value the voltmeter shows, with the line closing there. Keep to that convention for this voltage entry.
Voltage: 40 V
